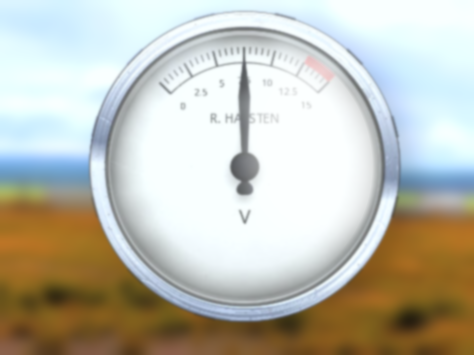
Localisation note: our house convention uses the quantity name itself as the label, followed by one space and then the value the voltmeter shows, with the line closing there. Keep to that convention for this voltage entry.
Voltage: 7.5 V
